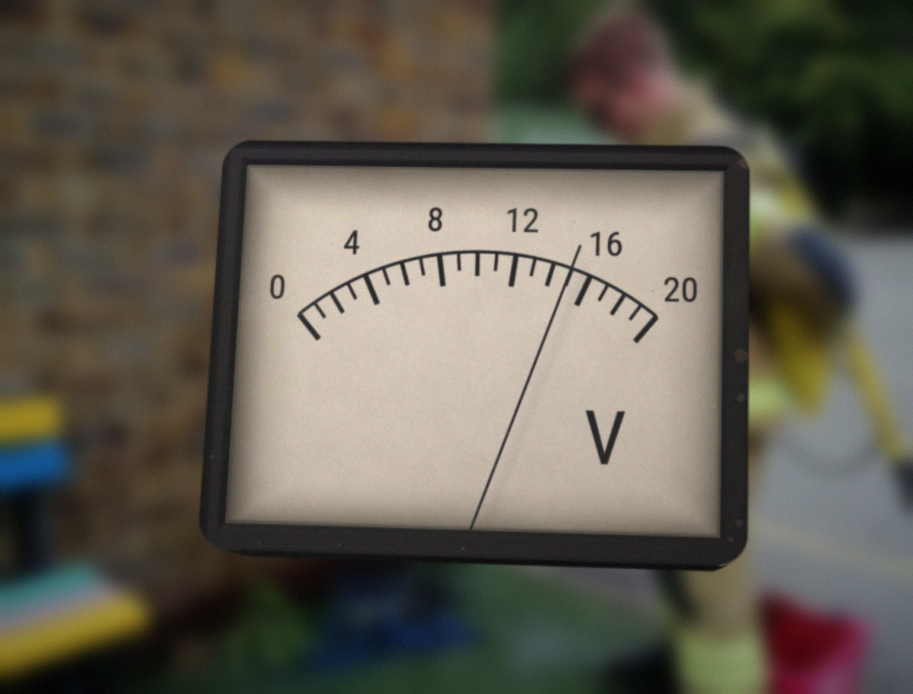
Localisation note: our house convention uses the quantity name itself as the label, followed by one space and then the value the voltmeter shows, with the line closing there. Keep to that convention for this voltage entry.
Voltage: 15 V
